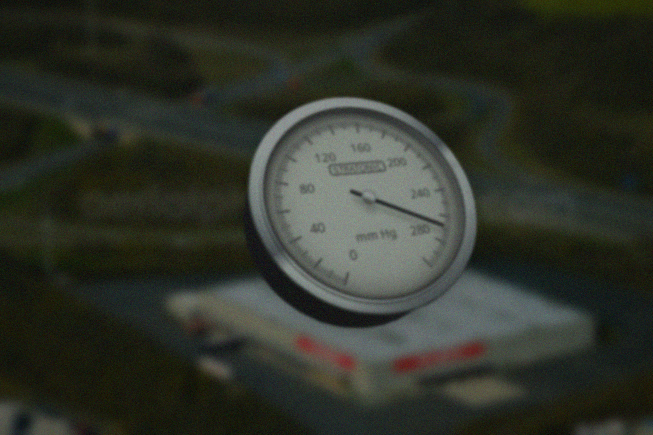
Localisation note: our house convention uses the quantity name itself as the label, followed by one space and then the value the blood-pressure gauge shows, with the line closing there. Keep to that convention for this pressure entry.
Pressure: 270 mmHg
